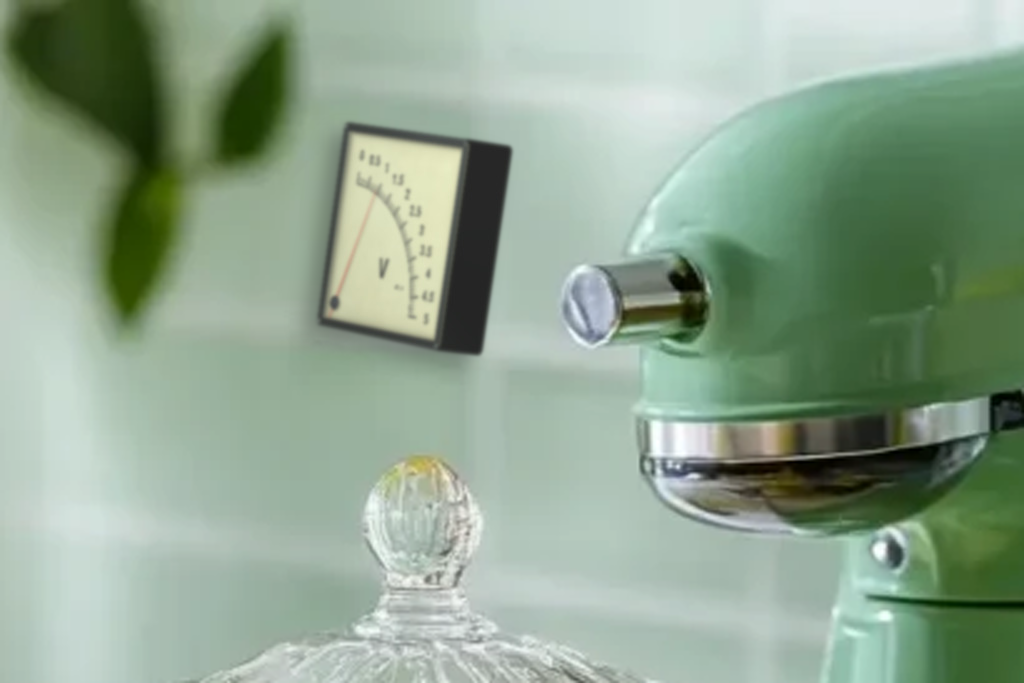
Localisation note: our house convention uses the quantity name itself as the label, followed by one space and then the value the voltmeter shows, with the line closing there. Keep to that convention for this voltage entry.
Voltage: 1 V
